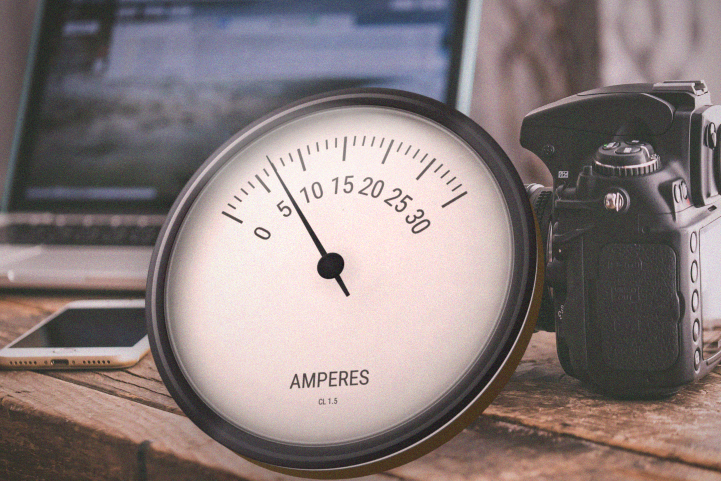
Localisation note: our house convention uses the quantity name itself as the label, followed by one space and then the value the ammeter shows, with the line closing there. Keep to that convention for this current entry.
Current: 7 A
